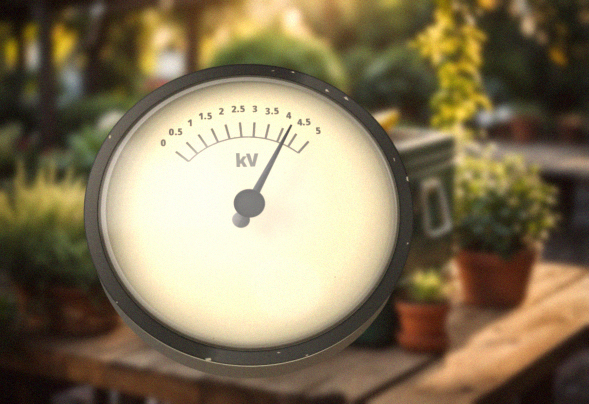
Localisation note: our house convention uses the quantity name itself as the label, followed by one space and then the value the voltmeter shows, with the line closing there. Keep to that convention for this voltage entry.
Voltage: 4.25 kV
